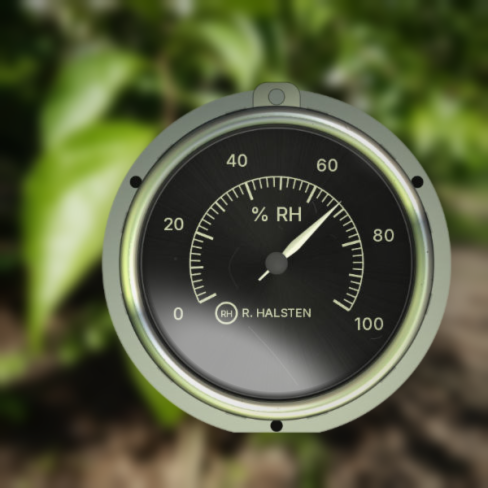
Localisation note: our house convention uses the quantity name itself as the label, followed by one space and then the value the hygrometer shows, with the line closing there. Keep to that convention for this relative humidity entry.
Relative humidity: 68 %
